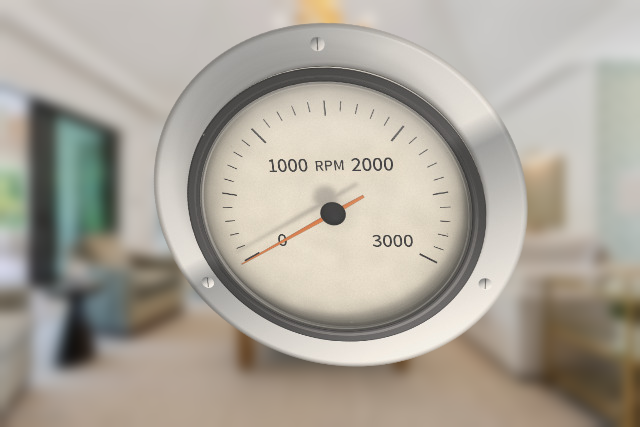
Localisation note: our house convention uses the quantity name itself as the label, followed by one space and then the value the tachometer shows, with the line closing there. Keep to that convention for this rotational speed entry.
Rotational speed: 0 rpm
